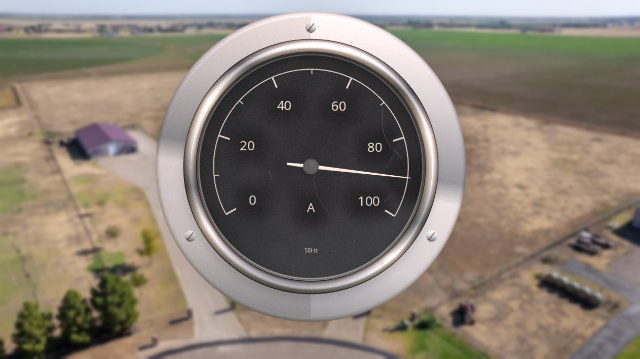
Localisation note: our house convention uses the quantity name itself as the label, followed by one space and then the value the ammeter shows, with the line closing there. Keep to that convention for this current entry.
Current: 90 A
